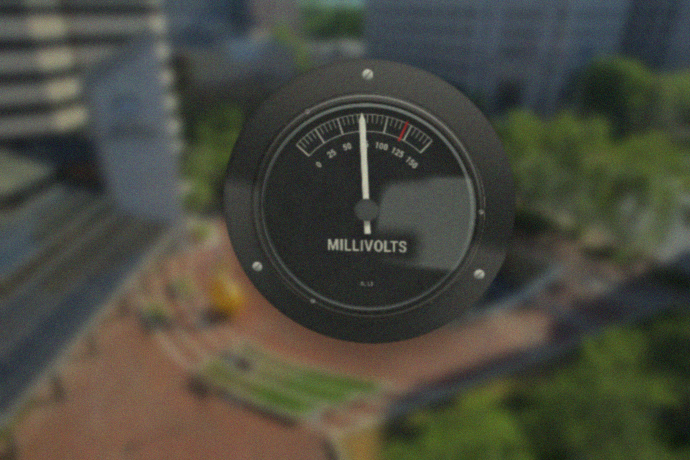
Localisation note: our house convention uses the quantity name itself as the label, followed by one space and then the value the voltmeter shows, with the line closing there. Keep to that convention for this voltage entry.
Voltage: 75 mV
